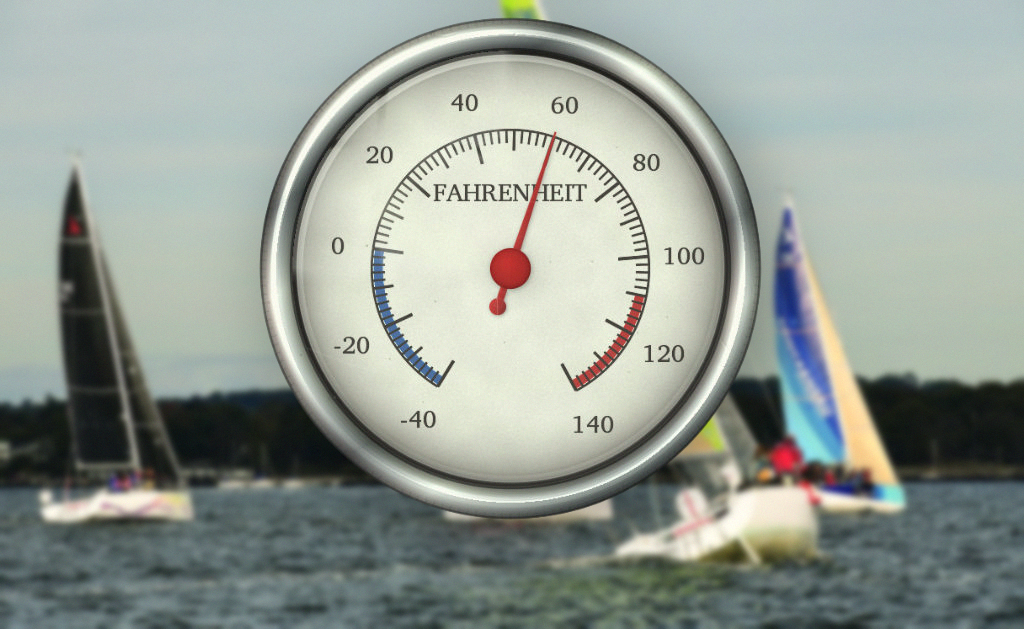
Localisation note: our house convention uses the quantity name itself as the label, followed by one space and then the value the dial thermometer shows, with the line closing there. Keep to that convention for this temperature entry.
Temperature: 60 °F
